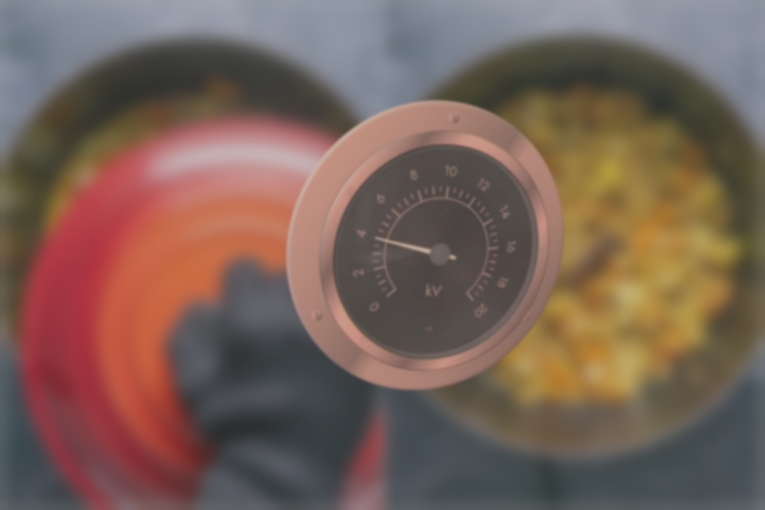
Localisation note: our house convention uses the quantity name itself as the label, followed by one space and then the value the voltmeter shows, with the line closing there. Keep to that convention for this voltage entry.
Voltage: 4 kV
